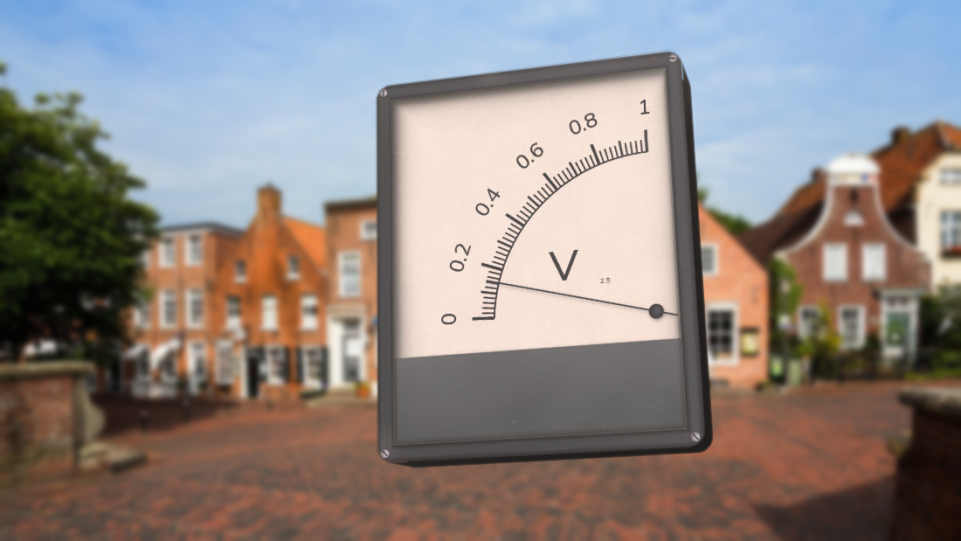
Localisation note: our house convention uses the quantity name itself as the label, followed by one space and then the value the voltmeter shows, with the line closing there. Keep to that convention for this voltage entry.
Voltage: 0.14 V
